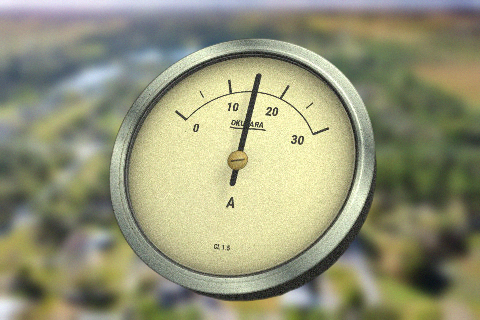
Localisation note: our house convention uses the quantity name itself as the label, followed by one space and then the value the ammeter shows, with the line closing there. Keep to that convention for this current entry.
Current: 15 A
